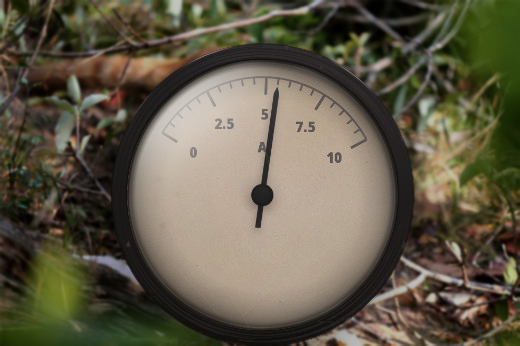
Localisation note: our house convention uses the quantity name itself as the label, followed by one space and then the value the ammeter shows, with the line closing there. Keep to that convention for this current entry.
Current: 5.5 A
